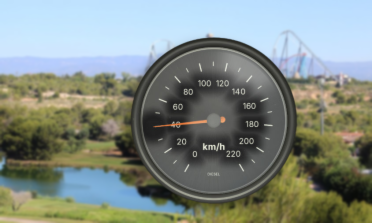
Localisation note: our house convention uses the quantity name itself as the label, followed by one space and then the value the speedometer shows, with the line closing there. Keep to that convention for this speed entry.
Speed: 40 km/h
